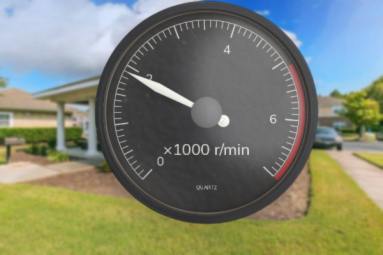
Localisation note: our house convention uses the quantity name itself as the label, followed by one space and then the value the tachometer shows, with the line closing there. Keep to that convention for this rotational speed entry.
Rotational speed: 1900 rpm
